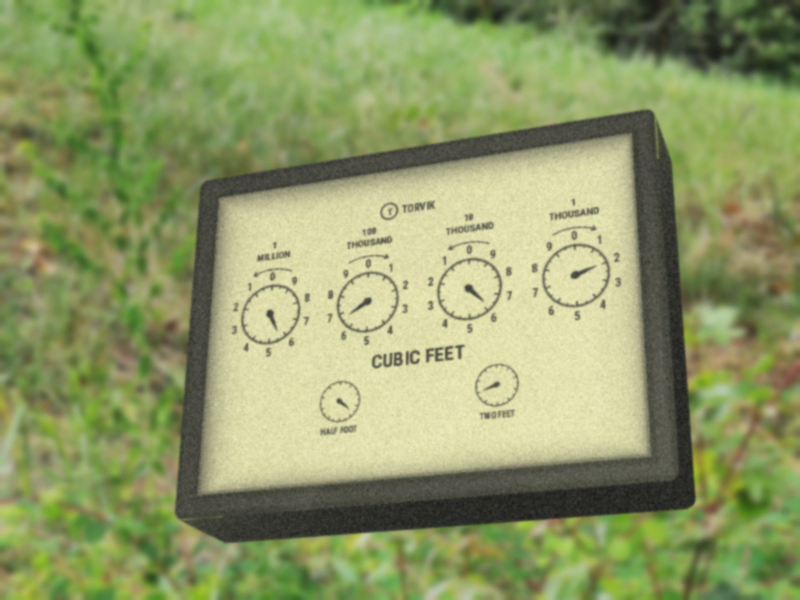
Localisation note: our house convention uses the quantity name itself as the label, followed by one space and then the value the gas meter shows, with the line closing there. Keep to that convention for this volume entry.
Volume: 566200 ft³
